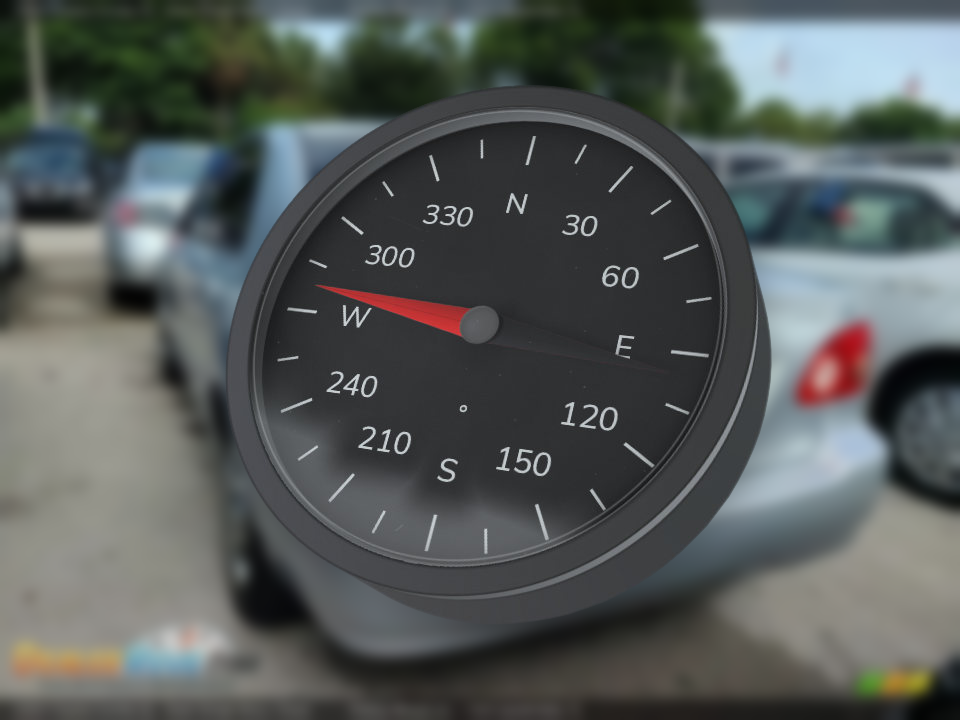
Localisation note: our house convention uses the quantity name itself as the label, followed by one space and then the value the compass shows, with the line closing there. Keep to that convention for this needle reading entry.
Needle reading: 277.5 °
